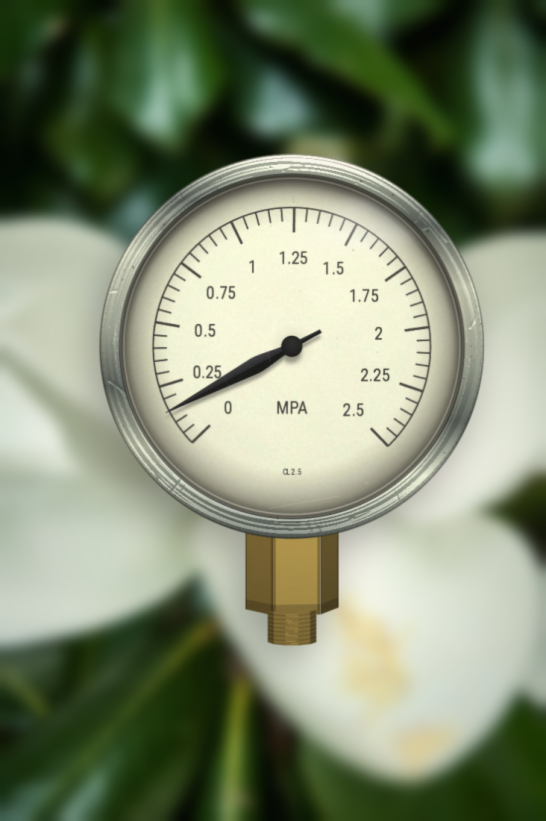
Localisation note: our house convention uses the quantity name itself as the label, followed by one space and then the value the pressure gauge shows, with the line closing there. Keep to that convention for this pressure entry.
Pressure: 0.15 MPa
